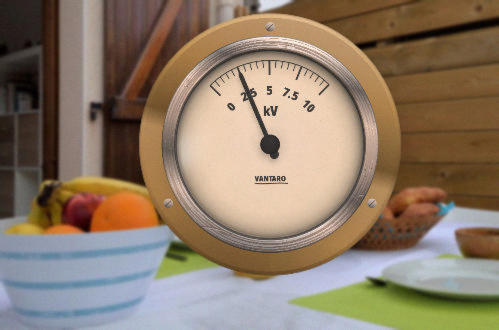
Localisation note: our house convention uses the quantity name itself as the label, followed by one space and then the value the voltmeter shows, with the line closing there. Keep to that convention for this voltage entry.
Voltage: 2.5 kV
